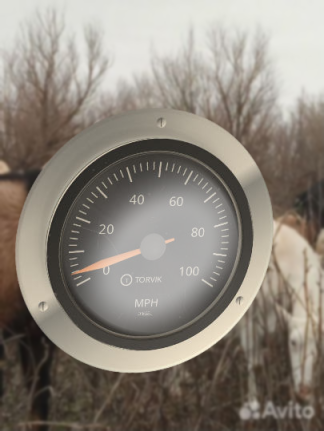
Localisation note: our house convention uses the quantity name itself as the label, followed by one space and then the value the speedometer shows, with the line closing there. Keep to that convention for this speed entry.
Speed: 4 mph
